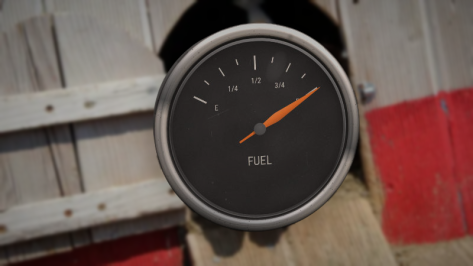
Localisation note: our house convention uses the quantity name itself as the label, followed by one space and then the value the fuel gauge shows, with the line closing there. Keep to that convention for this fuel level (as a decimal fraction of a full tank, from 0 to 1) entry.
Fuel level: 1
